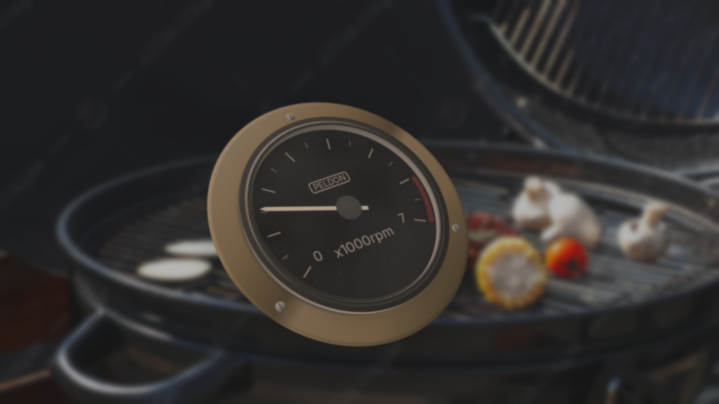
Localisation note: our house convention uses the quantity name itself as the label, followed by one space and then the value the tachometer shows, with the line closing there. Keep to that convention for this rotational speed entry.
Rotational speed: 1500 rpm
